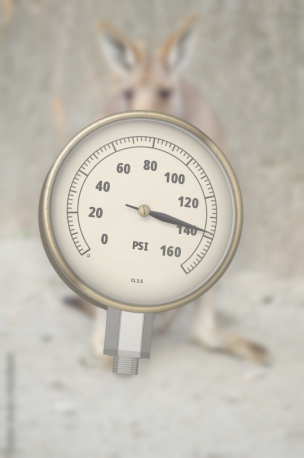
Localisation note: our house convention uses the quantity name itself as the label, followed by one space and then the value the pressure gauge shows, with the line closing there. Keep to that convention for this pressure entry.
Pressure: 138 psi
